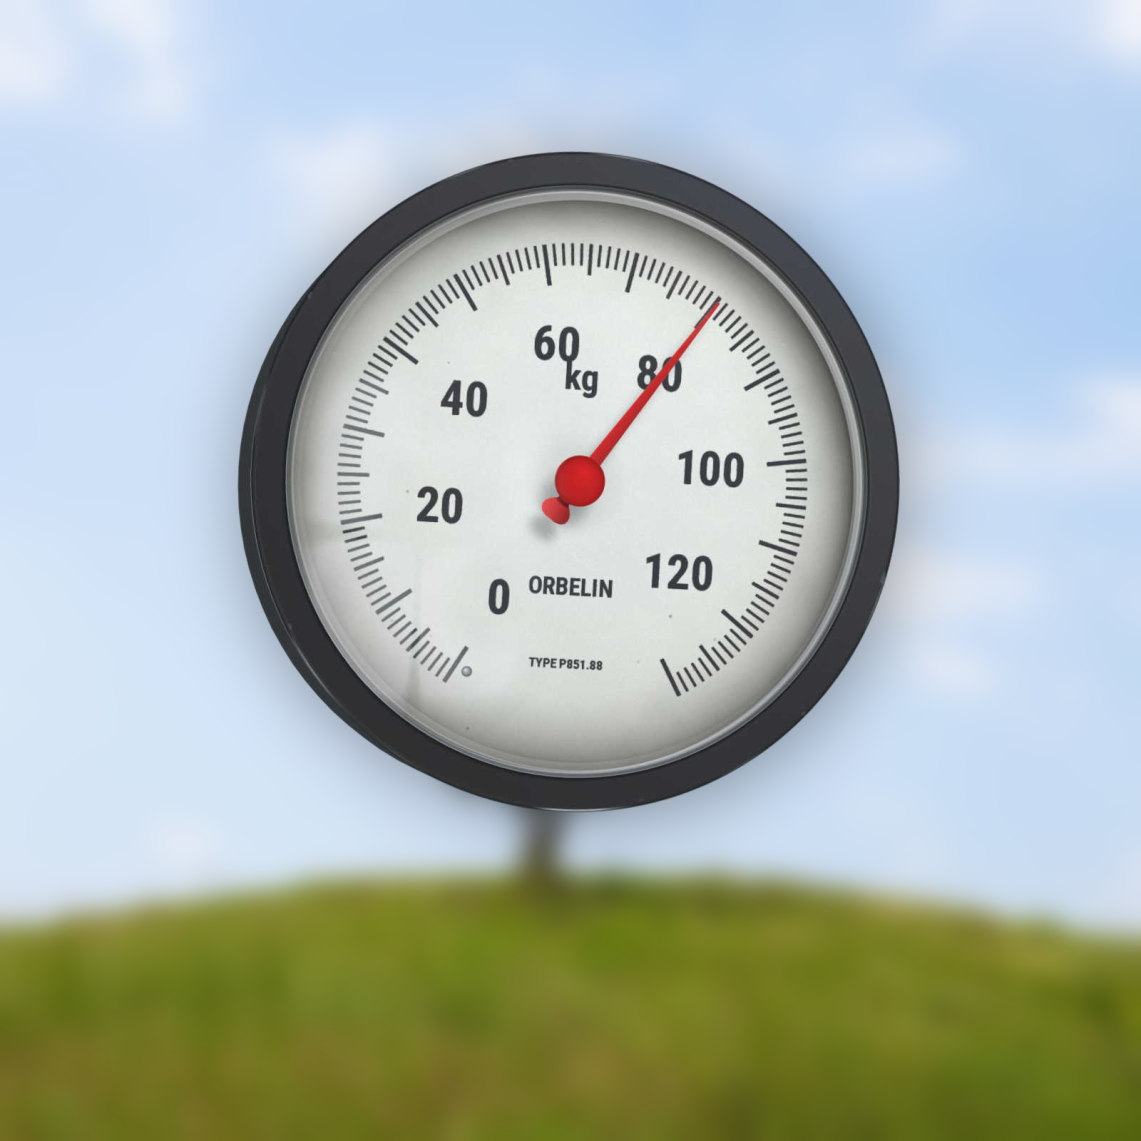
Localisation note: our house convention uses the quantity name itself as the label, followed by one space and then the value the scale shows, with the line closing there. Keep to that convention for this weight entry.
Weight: 80 kg
